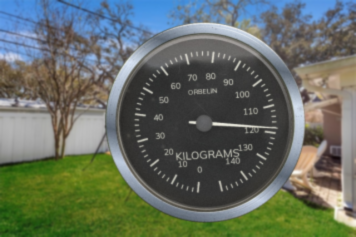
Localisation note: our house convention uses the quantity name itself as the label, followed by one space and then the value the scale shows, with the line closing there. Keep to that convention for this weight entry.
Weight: 118 kg
